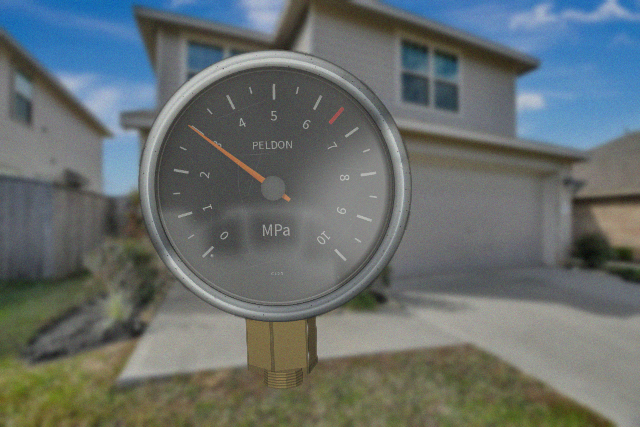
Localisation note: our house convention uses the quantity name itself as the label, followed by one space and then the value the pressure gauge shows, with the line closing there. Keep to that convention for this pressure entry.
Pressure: 3 MPa
